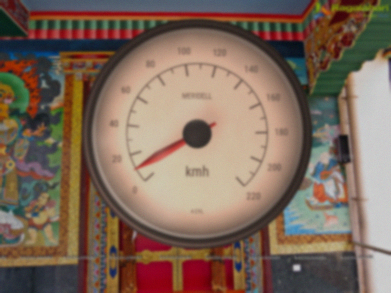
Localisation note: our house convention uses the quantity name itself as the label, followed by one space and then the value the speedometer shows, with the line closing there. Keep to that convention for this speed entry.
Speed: 10 km/h
